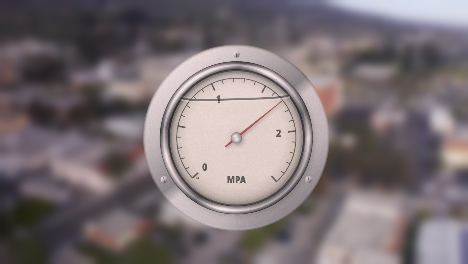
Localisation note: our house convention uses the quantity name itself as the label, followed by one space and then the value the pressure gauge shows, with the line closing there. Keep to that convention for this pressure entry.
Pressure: 1.7 MPa
